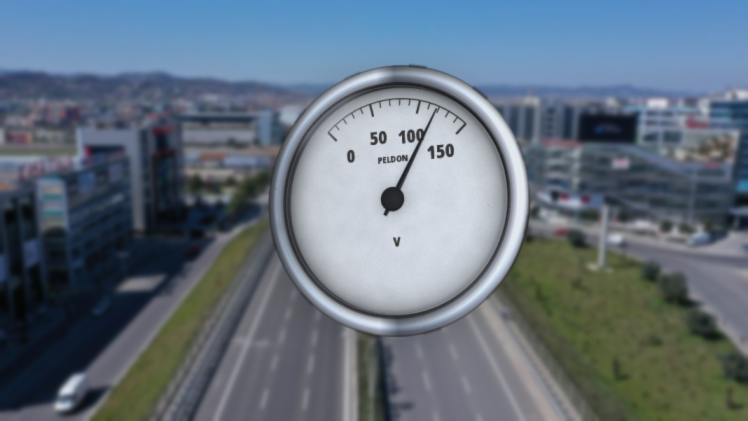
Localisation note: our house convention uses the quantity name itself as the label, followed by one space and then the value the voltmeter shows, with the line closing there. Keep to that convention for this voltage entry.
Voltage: 120 V
